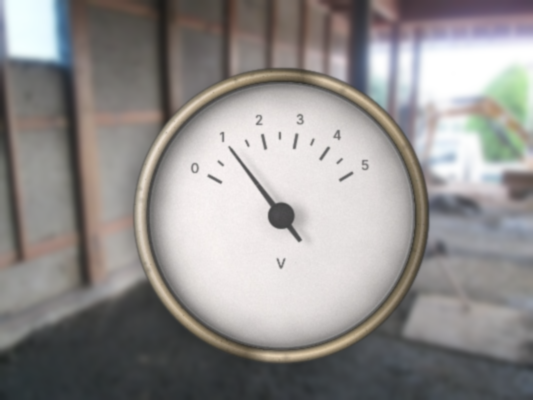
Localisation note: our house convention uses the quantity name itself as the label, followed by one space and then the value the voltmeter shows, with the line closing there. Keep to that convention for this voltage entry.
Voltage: 1 V
